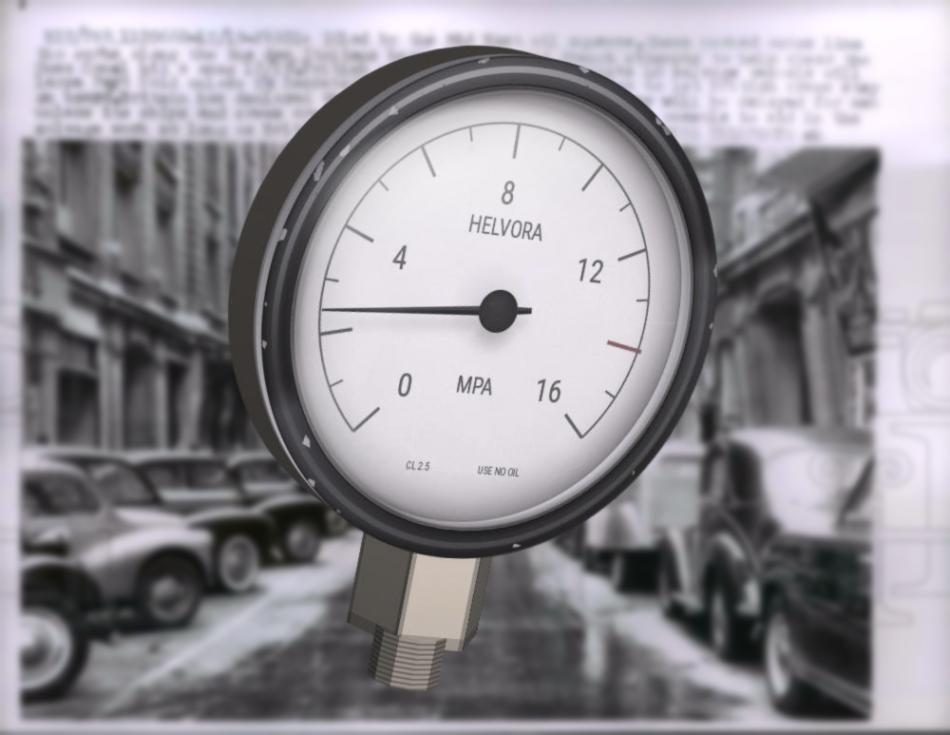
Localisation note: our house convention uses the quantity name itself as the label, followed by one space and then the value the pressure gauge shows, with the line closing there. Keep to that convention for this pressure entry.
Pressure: 2.5 MPa
